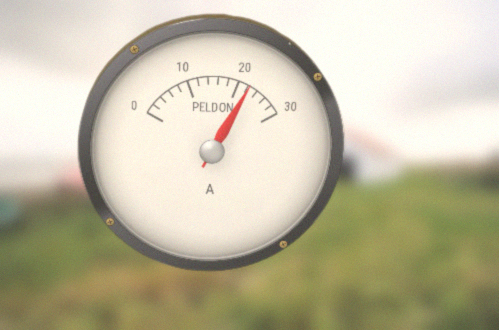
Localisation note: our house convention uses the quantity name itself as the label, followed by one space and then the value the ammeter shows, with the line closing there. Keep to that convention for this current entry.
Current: 22 A
